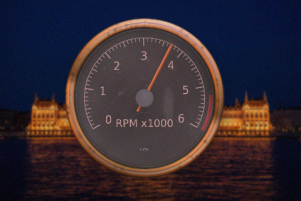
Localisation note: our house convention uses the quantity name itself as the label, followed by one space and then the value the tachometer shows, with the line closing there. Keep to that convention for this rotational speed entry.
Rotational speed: 3700 rpm
